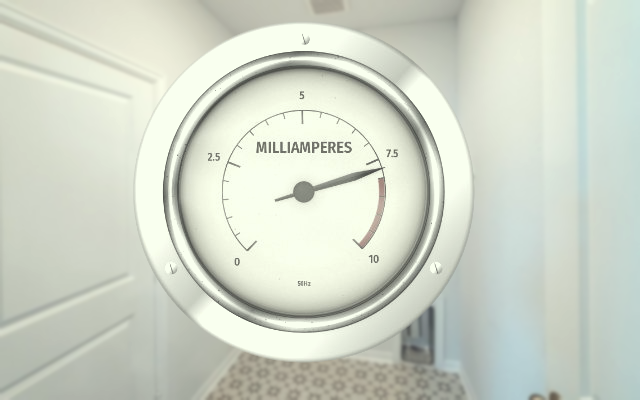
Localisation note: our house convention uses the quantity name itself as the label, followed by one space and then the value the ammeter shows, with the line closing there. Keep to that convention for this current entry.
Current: 7.75 mA
